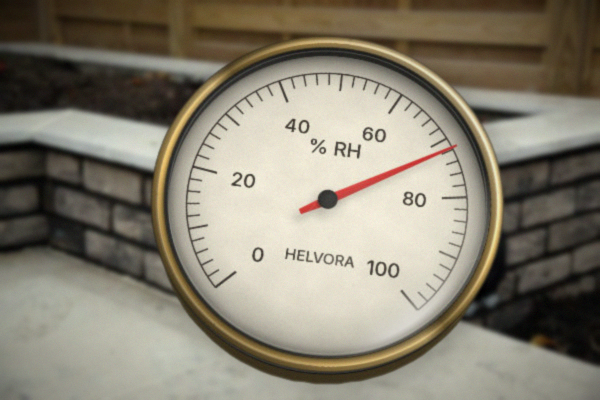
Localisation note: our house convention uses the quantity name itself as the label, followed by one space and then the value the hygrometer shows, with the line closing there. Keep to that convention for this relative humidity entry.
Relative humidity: 72 %
